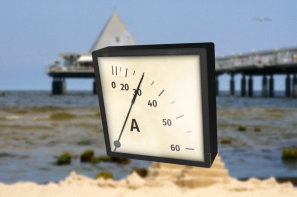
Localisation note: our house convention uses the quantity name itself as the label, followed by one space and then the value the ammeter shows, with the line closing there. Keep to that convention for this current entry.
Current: 30 A
